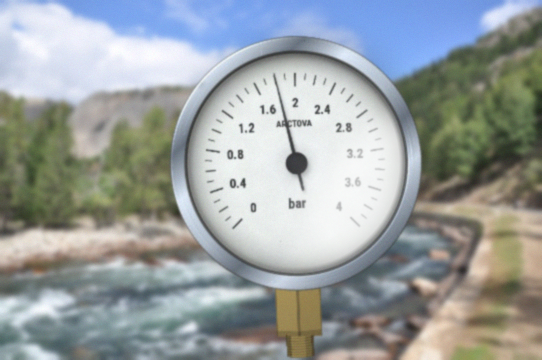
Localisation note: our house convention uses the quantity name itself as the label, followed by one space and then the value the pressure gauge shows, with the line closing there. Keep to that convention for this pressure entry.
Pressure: 1.8 bar
